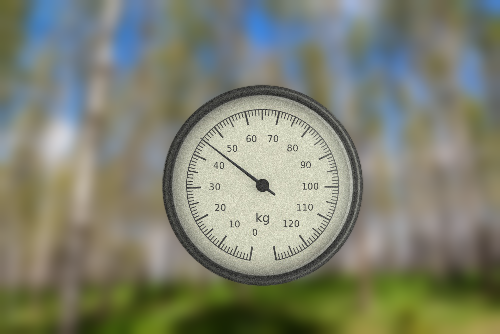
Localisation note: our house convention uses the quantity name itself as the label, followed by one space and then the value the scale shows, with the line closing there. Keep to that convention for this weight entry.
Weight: 45 kg
